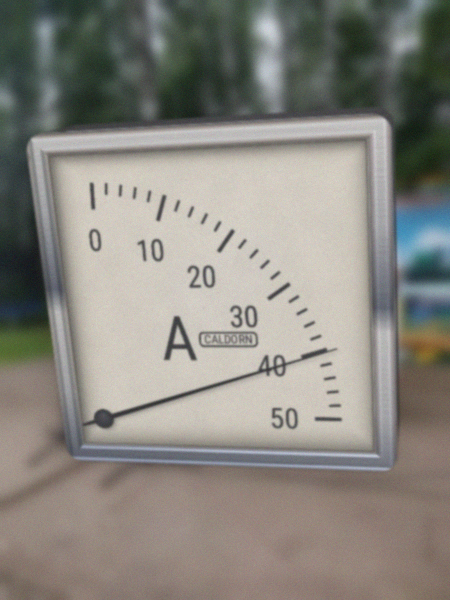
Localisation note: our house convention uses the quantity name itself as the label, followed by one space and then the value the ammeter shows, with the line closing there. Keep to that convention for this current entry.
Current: 40 A
